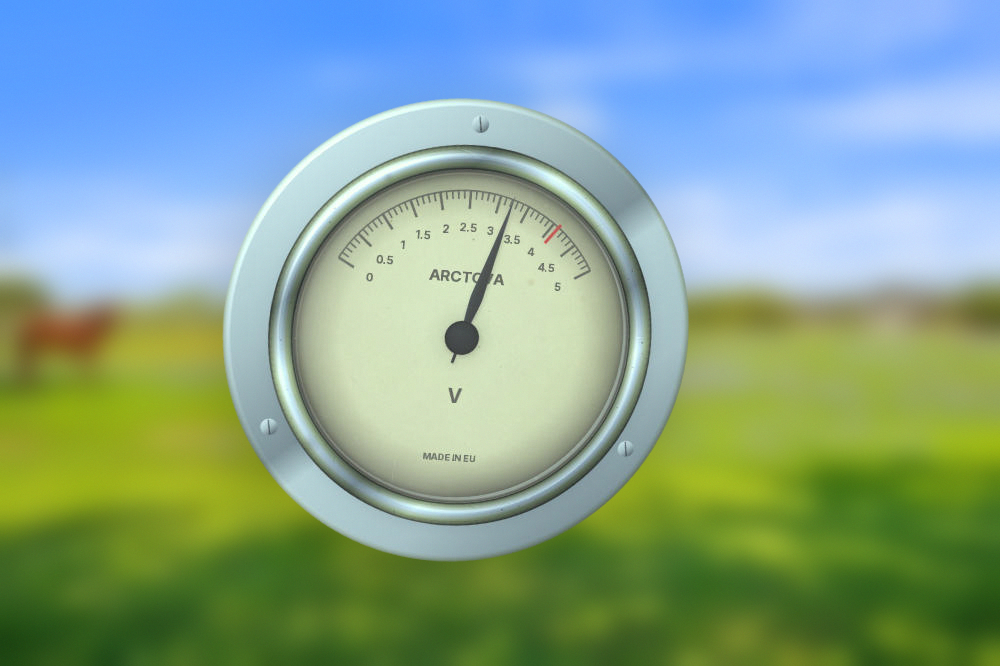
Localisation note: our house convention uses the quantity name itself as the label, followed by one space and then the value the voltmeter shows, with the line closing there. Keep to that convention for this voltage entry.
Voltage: 3.2 V
